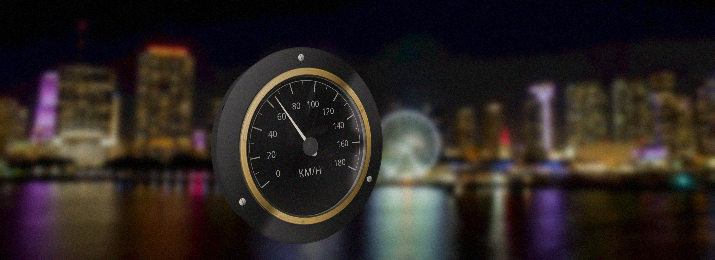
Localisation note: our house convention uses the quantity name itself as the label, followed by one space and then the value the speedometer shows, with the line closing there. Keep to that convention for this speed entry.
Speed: 65 km/h
